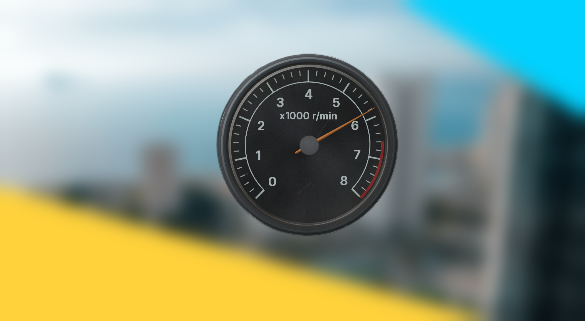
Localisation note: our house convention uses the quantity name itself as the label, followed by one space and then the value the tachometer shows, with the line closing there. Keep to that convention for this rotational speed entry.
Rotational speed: 5800 rpm
